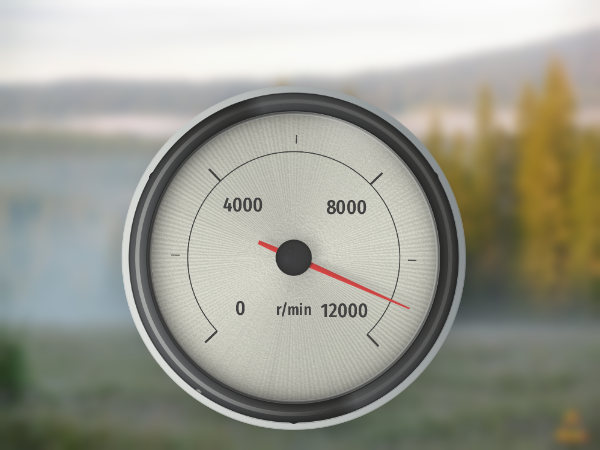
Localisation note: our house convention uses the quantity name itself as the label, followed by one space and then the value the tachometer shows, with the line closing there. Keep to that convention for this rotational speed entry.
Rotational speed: 11000 rpm
